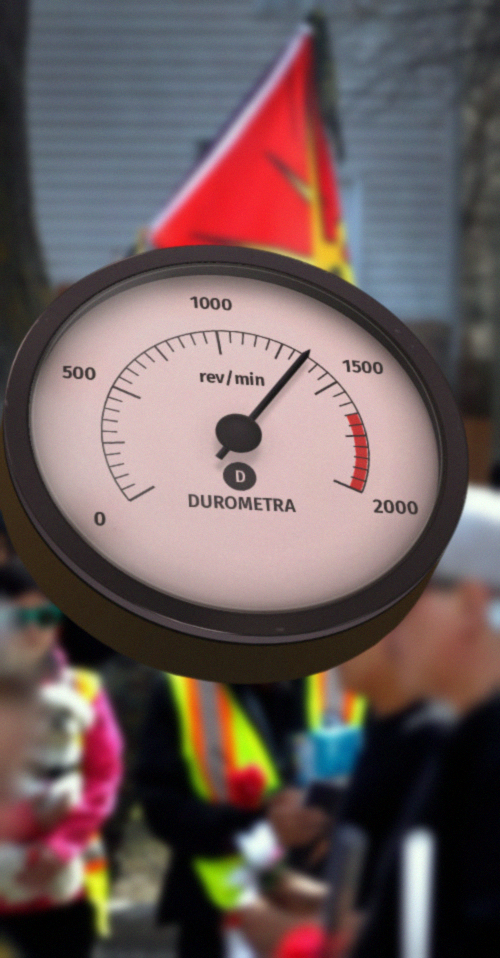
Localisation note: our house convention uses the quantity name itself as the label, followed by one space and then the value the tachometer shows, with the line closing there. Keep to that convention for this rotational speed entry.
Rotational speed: 1350 rpm
